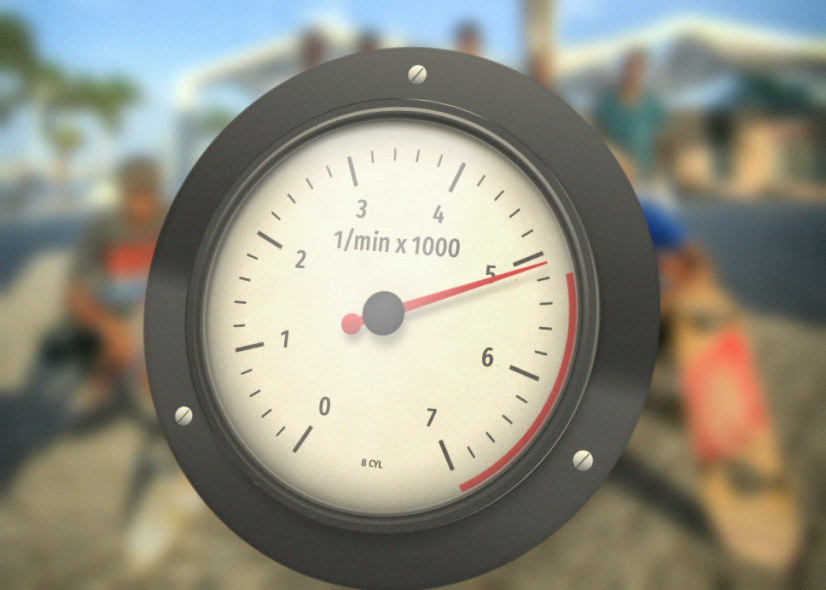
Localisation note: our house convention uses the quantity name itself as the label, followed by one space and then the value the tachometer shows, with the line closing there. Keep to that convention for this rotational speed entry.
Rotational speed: 5100 rpm
